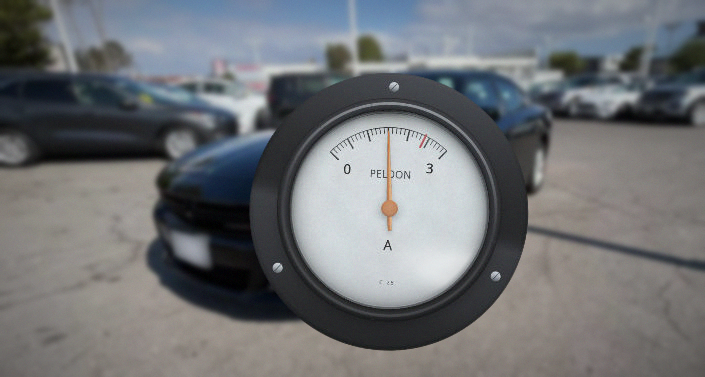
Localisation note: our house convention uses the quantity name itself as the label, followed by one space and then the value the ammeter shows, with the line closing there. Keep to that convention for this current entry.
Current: 1.5 A
